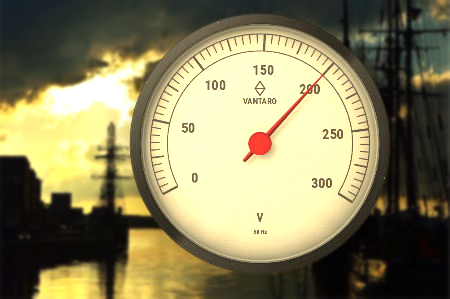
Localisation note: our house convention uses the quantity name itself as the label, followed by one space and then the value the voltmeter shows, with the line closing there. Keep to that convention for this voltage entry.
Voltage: 200 V
